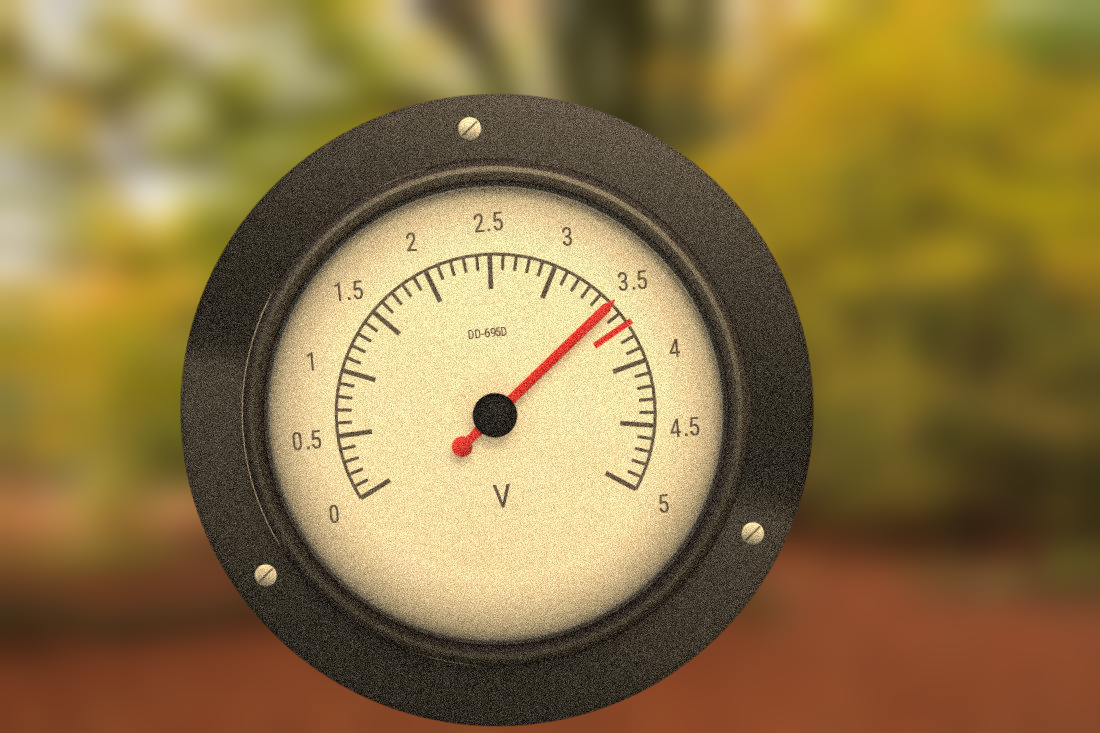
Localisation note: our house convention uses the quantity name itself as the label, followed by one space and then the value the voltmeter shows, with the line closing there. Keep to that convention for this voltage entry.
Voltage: 3.5 V
